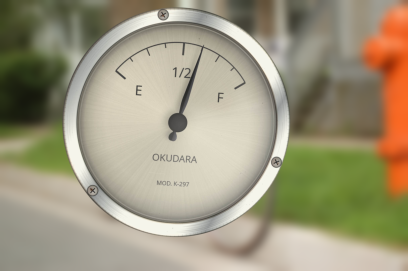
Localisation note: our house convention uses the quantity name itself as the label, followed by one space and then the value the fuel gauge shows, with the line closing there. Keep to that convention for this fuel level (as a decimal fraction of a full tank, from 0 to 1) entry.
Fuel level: 0.625
